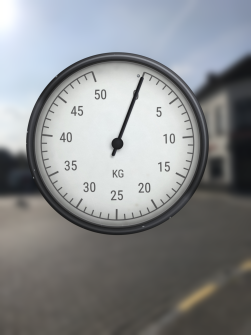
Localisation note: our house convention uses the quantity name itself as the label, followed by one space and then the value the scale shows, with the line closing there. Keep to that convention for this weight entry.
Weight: 0 kg
